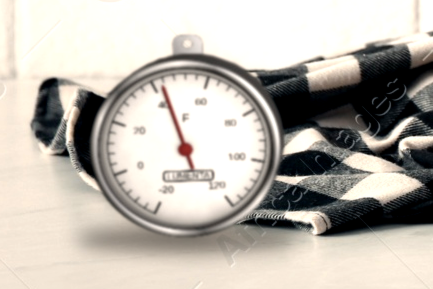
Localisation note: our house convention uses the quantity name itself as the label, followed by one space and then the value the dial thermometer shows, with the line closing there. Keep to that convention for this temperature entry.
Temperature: 44 °F
